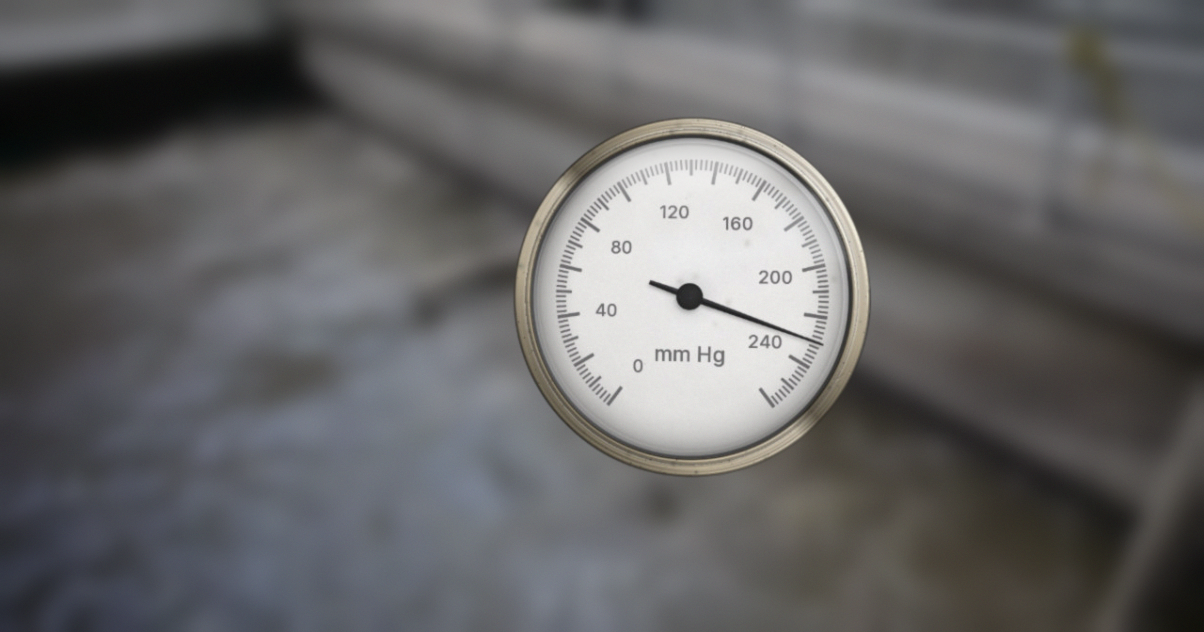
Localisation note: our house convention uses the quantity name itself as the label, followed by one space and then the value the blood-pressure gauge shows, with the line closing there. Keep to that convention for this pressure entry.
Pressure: 230 mmHg
